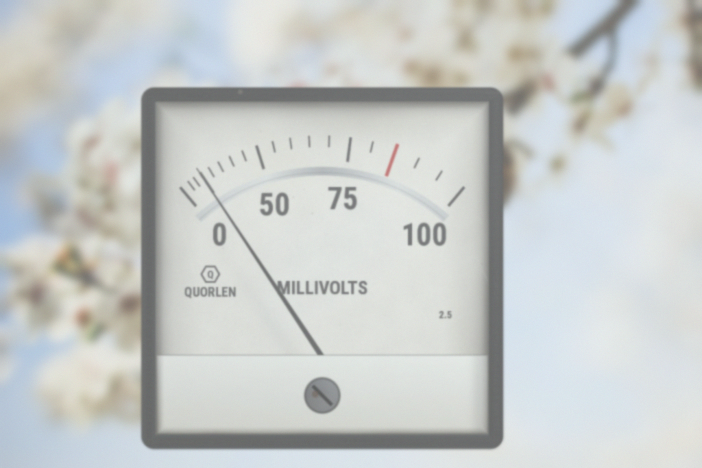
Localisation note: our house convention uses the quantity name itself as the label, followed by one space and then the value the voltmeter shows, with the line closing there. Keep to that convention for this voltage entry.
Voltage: 25 mV
